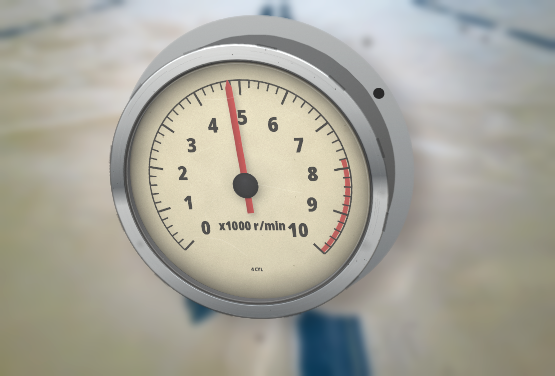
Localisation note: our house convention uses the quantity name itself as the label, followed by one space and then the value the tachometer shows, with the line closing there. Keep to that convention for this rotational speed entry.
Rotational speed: 4800 rpm
